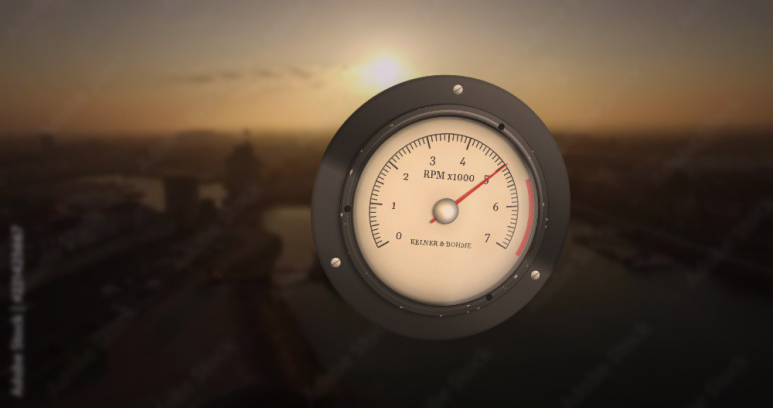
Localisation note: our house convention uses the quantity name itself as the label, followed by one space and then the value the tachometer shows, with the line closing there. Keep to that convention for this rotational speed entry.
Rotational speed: 5000 rpm
